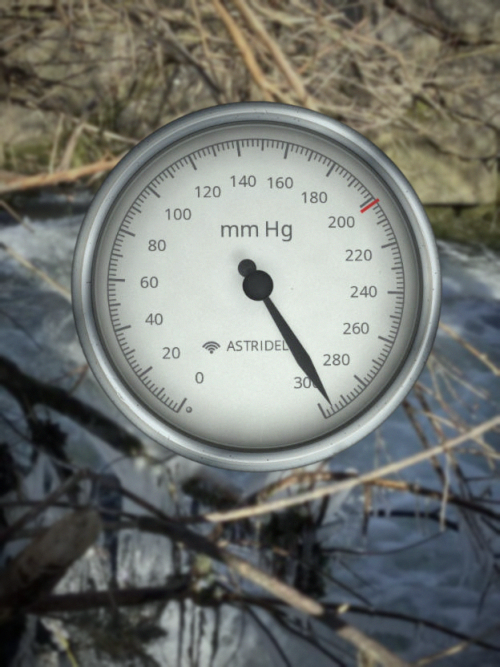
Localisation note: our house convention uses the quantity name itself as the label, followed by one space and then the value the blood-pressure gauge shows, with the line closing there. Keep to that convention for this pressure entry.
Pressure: 296 mmHg
